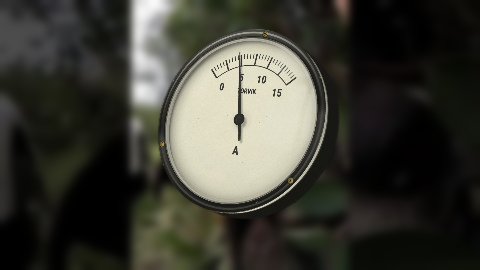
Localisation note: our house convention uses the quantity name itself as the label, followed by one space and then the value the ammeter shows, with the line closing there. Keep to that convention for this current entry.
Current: 5 A
